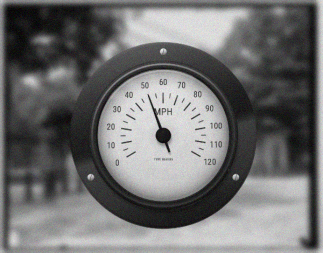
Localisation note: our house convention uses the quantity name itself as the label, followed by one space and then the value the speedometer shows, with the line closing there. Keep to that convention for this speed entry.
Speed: 50 mph
